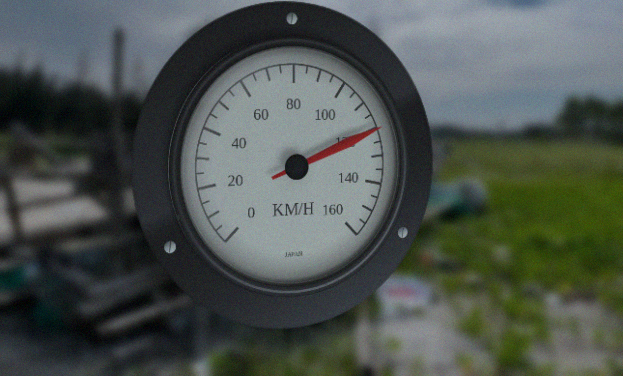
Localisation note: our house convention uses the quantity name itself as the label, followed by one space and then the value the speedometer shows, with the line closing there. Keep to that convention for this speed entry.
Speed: 120 km/h
